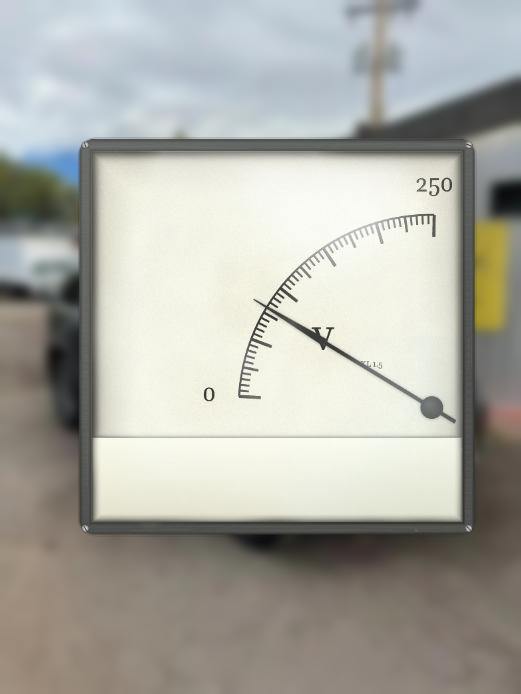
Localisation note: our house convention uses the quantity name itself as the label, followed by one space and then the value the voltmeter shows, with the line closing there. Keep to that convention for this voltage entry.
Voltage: 80 V
